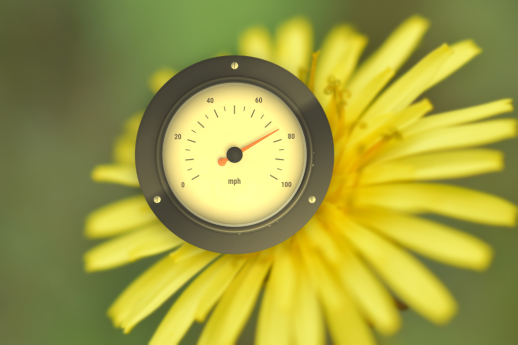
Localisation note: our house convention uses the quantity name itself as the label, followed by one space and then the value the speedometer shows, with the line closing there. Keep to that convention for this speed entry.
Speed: 75 mph
